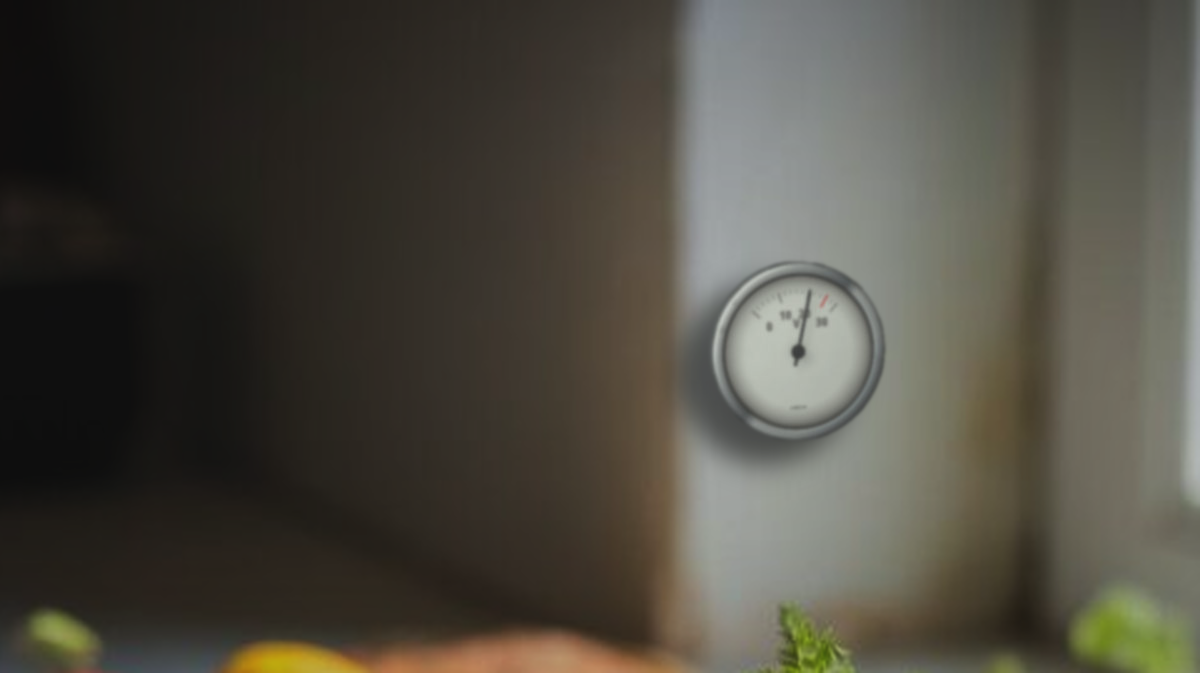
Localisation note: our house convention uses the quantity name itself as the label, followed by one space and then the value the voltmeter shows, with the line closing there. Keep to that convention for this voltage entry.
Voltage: 20 V
